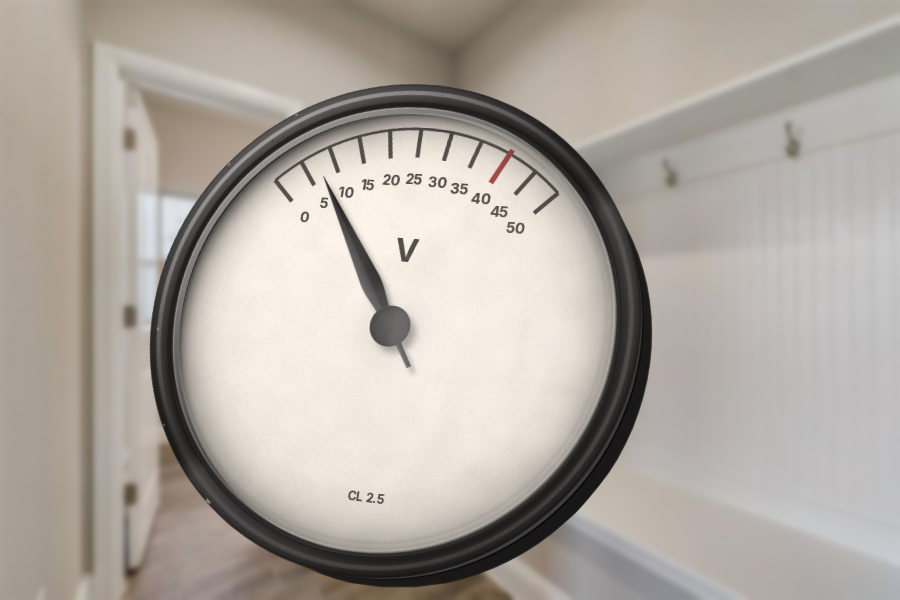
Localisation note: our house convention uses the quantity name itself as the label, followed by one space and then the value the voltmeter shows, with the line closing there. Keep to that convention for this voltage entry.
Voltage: 7.5 V
